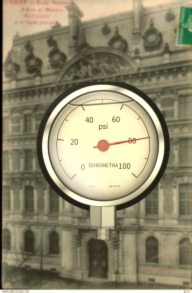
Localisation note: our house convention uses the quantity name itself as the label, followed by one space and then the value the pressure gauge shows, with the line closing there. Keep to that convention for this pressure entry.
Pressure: 80 psi
